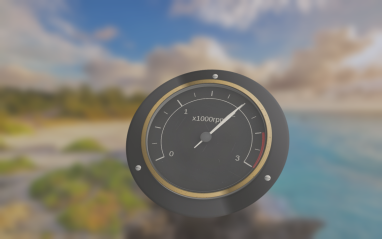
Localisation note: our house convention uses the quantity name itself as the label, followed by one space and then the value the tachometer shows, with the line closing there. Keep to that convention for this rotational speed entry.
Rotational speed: 2000 rpm
